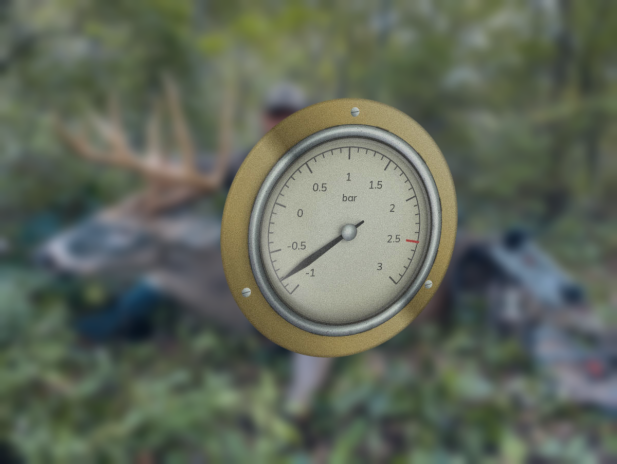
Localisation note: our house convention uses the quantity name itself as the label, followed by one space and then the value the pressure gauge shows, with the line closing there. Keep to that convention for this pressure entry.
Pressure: -0.8 bar
